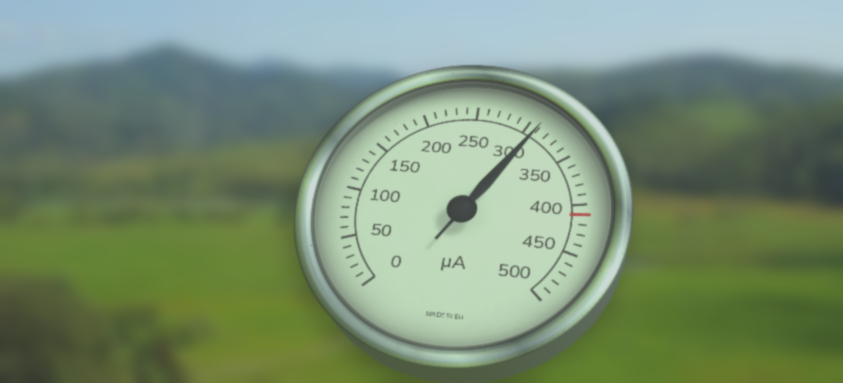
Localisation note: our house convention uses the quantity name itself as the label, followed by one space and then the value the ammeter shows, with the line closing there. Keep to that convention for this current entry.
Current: 310 µA
